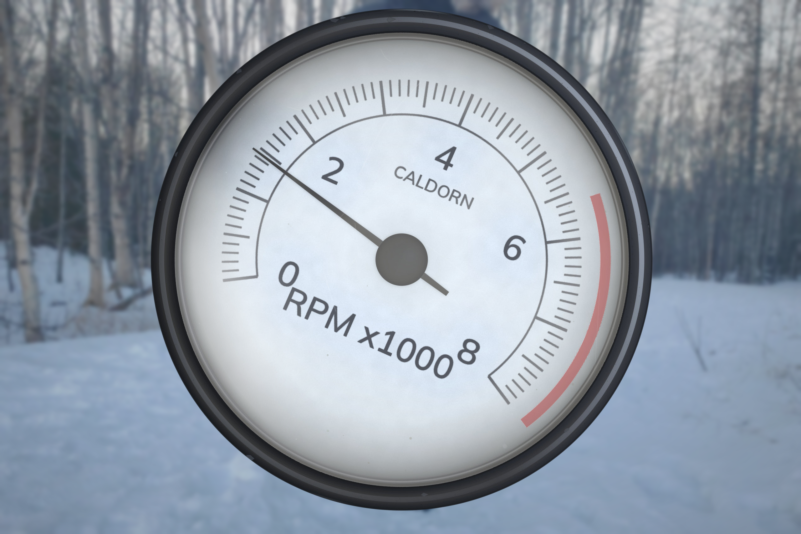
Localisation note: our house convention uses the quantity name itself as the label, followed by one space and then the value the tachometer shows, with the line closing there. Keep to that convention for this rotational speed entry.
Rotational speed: 1450 rpm
